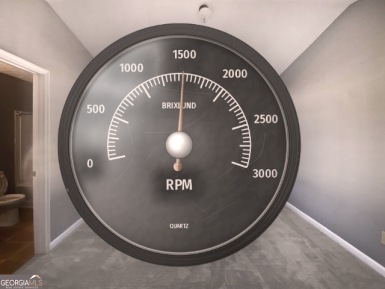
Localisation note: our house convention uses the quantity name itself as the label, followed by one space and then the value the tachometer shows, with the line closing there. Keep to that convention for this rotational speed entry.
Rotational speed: 1500 rpm
